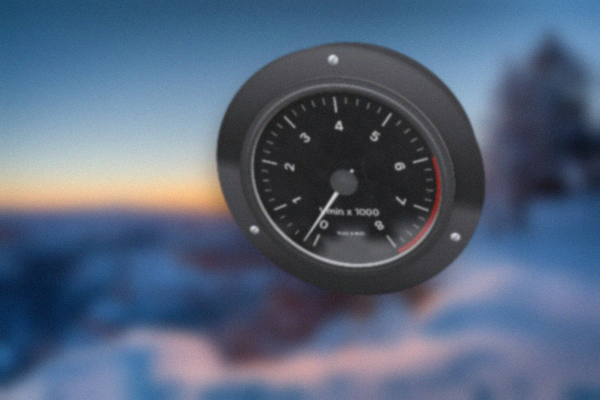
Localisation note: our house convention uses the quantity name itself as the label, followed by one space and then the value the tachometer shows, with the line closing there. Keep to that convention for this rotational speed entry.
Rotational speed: 200 rpm
